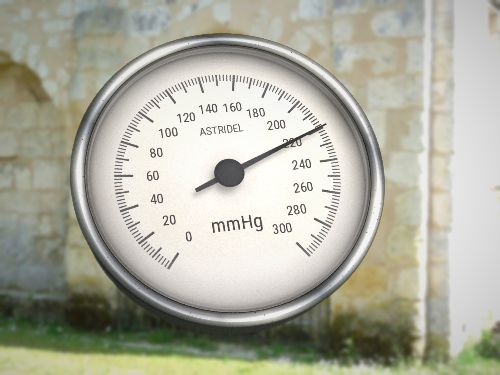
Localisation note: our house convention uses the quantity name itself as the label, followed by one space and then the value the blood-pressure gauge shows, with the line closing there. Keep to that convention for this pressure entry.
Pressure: 220 mmHg
